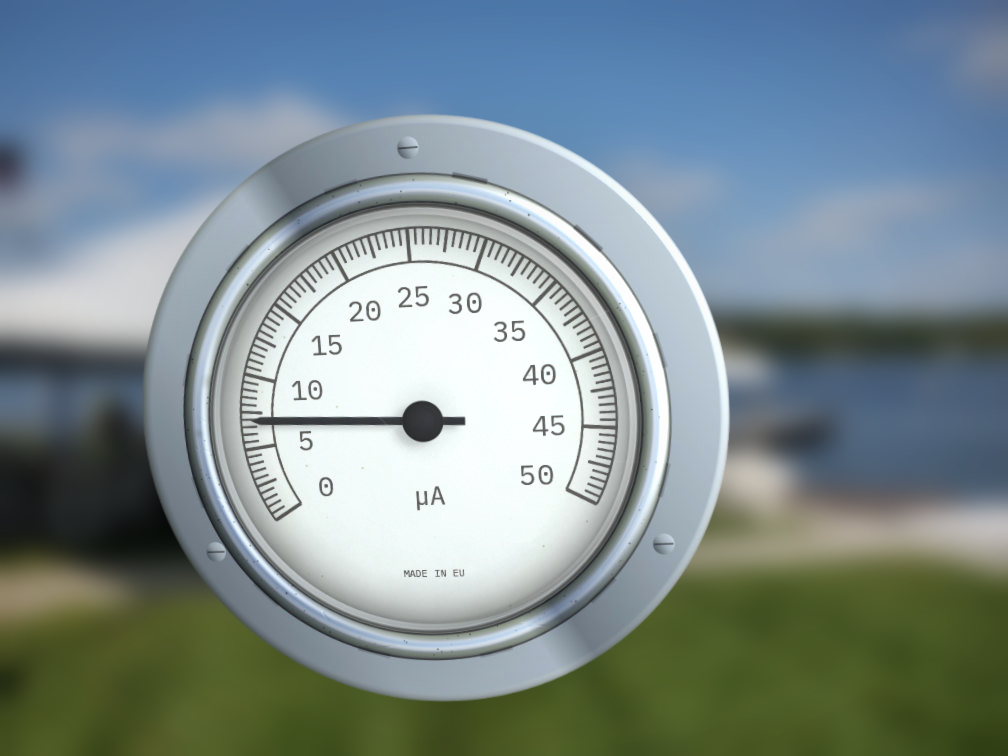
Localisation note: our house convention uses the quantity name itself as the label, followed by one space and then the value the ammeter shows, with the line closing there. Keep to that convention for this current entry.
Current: 7 µA
